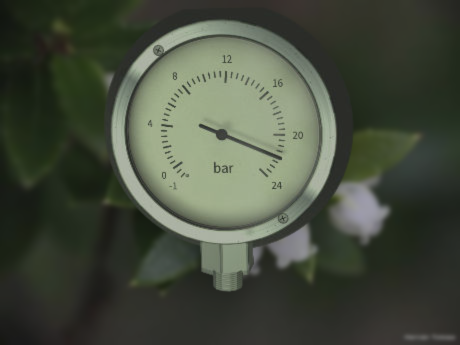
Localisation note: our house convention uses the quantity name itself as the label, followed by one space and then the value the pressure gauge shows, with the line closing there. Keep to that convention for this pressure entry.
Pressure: 22 bar
